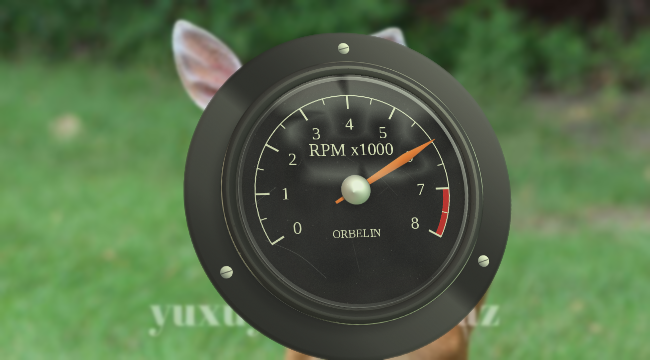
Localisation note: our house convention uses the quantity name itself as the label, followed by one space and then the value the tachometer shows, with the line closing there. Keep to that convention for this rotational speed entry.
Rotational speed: 6000 rpm
